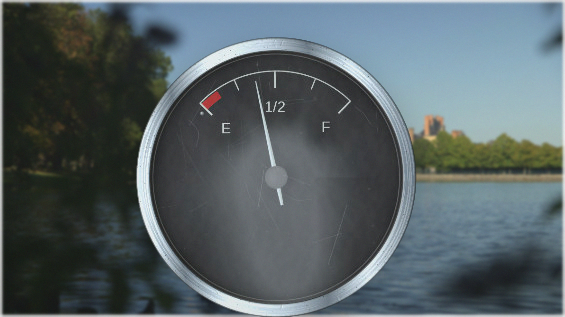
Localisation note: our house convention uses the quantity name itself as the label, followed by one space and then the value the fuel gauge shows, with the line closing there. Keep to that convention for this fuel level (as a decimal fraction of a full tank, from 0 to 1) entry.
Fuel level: 0.375
